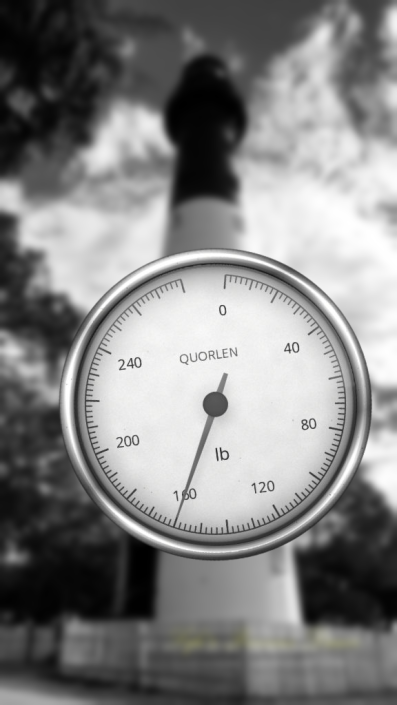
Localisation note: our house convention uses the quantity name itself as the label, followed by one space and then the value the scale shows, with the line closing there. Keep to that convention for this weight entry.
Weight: 160 lb
